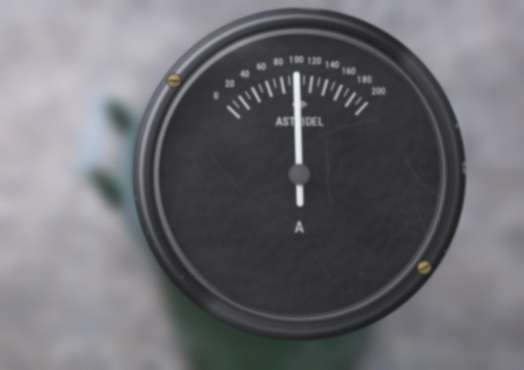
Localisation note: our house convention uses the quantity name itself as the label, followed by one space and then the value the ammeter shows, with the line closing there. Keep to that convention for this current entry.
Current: 100 A
